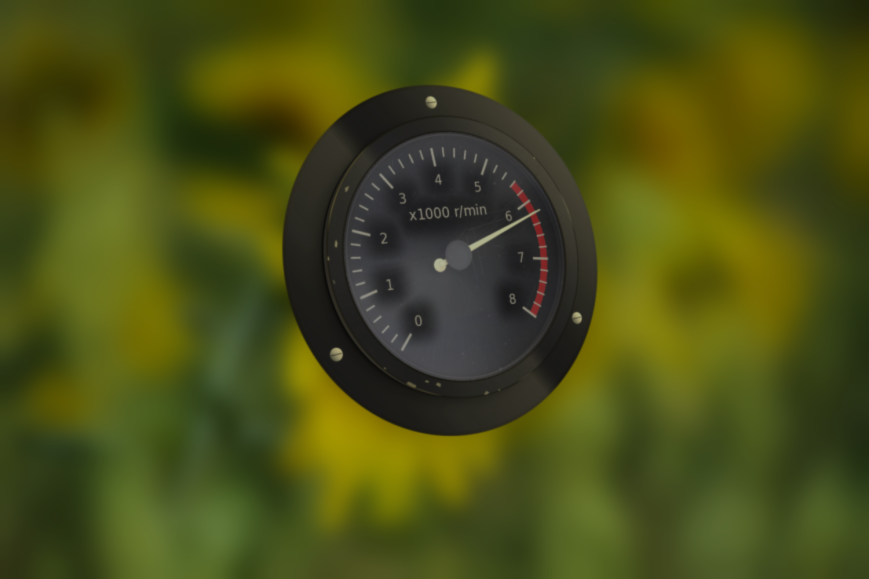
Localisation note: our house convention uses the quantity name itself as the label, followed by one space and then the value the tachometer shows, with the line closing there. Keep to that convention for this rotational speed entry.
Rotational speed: 6200 rpm
